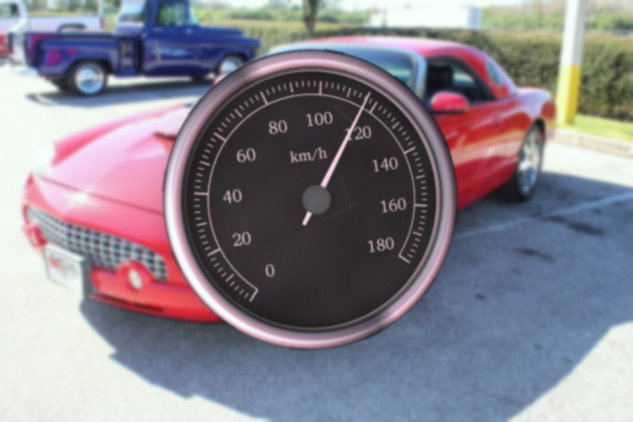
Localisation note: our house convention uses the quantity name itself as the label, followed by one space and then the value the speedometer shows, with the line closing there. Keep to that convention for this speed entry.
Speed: 116 km/h
